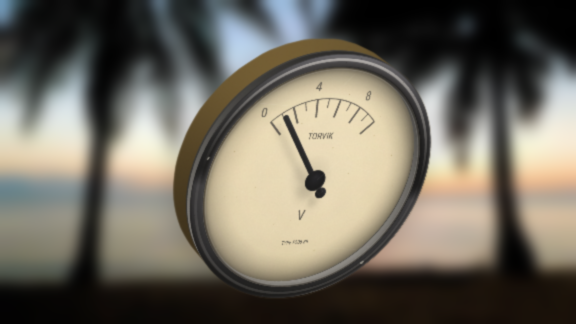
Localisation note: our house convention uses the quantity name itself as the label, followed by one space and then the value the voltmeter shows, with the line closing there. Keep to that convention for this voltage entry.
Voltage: 1 V
